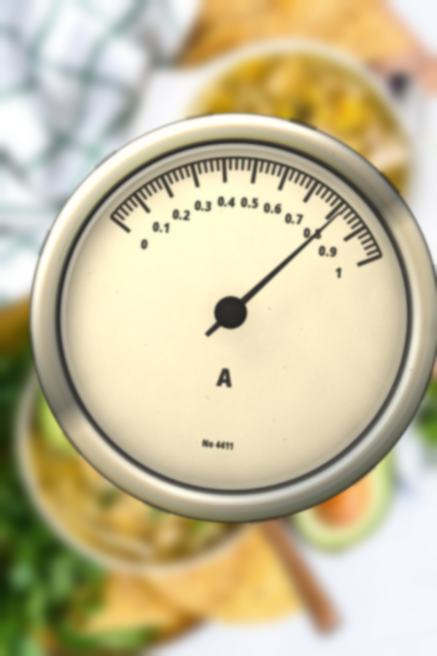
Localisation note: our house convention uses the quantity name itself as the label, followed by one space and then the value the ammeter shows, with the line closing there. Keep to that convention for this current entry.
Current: 0.82 A
